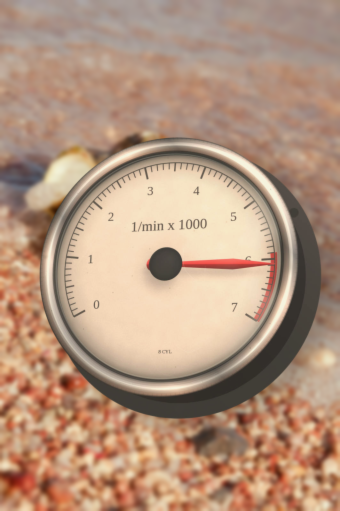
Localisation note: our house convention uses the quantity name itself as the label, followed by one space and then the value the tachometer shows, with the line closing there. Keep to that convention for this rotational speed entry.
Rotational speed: 6100 rpm
